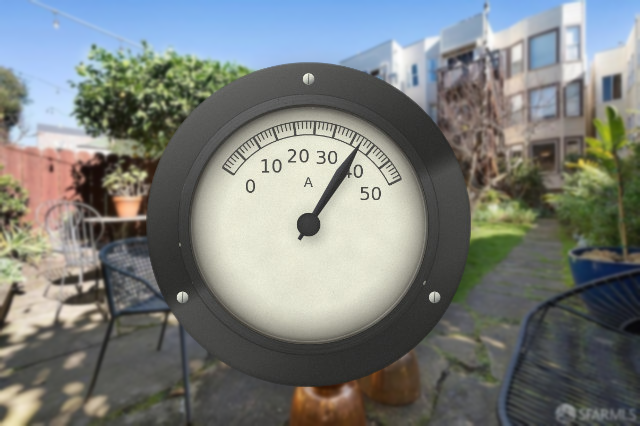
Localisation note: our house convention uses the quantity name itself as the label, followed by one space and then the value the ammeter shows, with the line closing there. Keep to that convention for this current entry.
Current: 37 A
